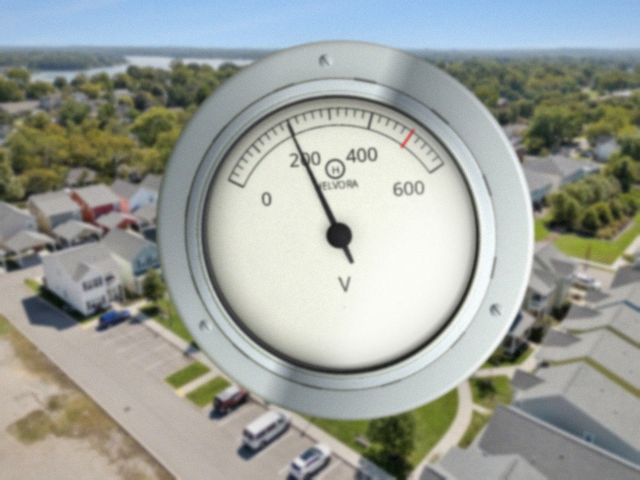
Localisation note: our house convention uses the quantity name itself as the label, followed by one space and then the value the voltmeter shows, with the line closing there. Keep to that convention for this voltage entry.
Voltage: 200 V
